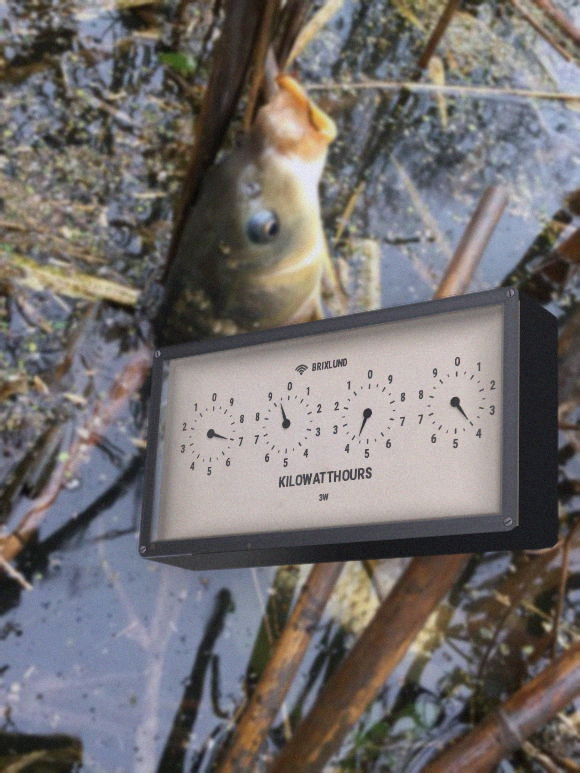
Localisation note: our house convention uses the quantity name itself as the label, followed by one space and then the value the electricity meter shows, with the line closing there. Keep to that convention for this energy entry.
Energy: 6944 kWh
